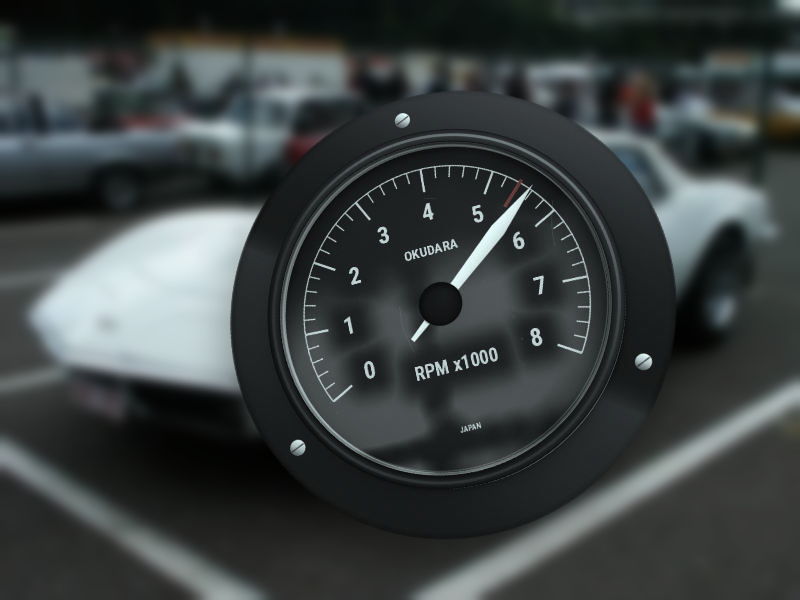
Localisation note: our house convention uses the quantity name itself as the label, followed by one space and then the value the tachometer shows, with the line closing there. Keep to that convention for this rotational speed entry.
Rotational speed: 5600 rpm
